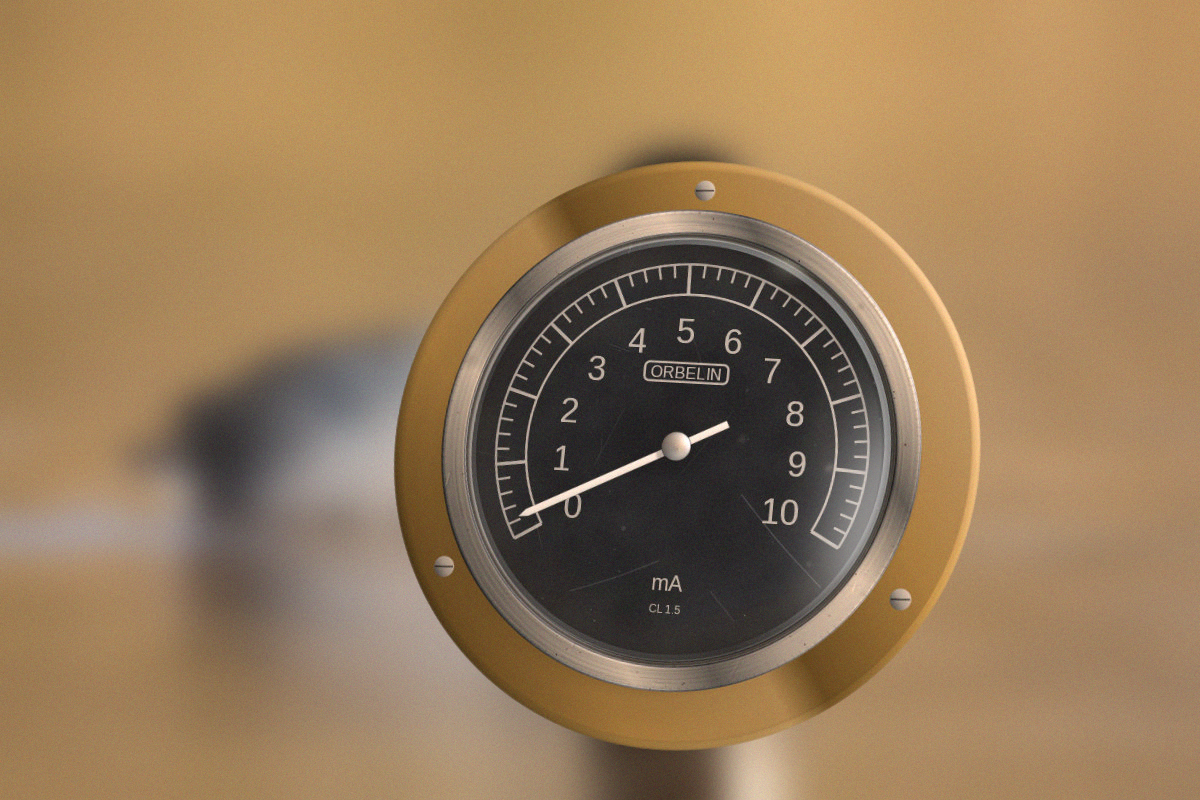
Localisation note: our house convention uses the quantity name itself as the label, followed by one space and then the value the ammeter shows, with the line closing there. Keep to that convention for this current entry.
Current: 0.2 mA
